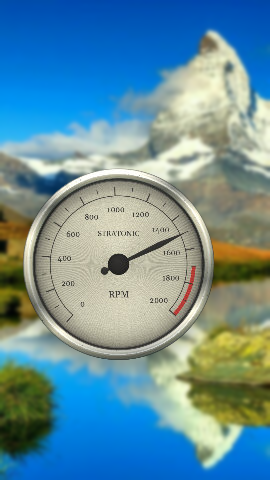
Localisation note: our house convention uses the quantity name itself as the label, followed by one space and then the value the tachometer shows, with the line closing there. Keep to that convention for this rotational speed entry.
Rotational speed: 1500 rpm
